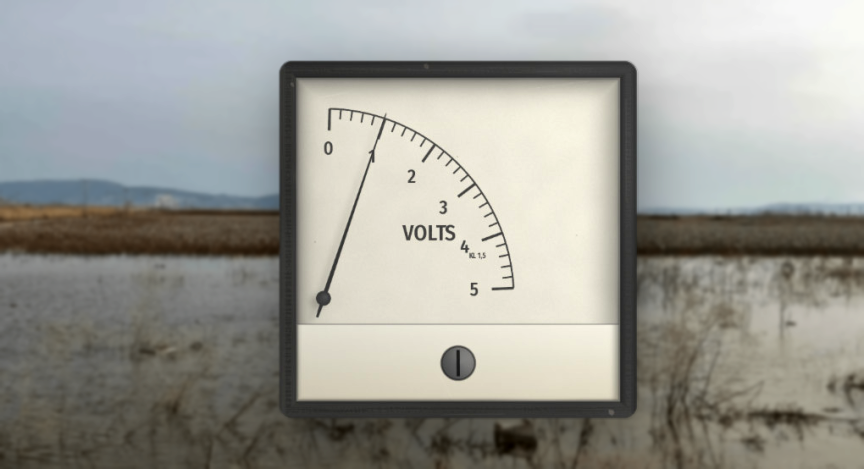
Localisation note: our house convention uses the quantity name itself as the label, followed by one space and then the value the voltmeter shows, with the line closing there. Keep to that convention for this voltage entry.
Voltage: 1 V
